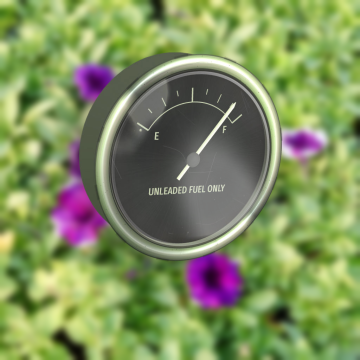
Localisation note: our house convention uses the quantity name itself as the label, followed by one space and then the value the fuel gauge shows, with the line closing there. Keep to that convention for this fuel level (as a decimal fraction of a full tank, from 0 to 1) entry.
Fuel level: 0.875
